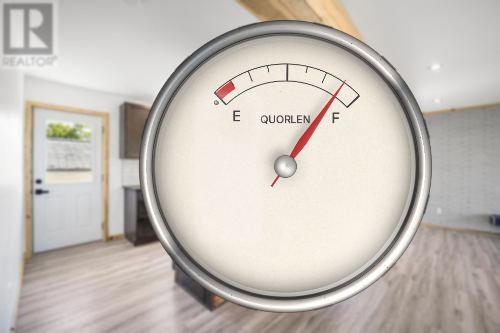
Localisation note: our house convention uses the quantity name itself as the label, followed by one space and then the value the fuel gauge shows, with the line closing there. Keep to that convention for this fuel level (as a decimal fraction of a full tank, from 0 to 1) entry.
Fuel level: 0.875
